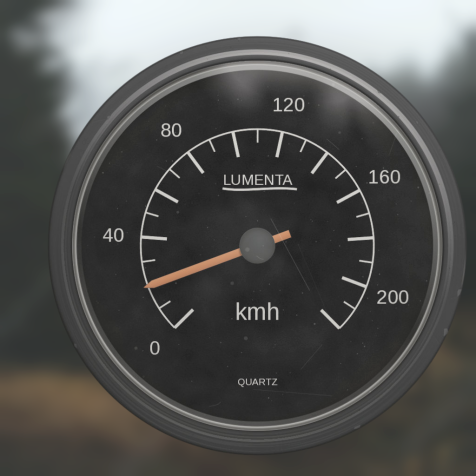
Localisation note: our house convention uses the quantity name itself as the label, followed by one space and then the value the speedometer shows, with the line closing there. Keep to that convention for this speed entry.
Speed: 20 km/h
